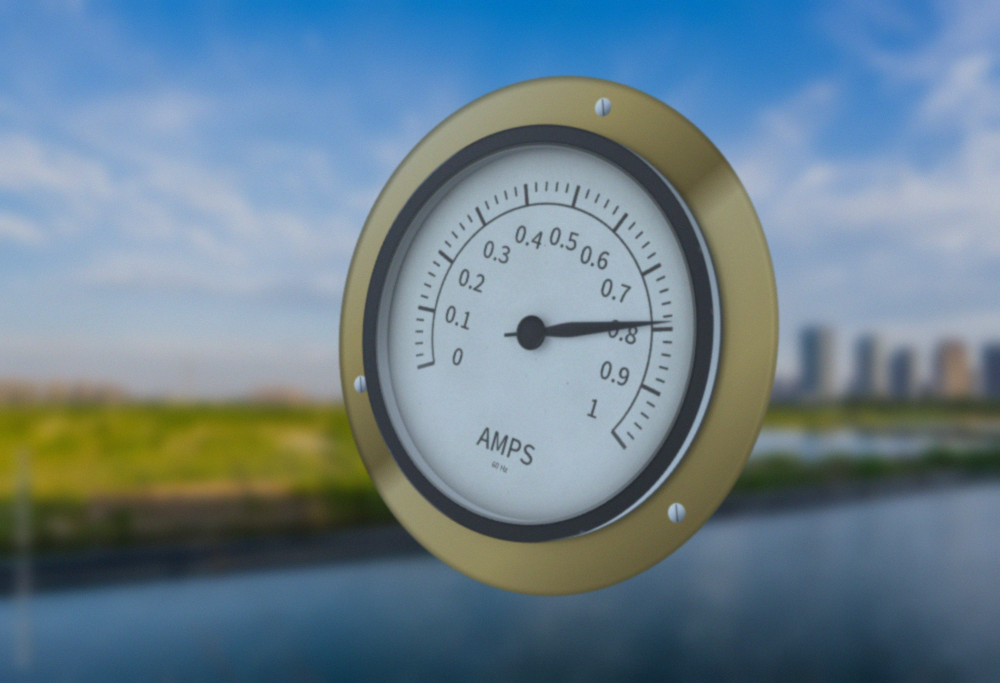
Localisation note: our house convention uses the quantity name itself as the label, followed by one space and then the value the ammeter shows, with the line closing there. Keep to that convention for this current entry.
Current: 0.79 A
